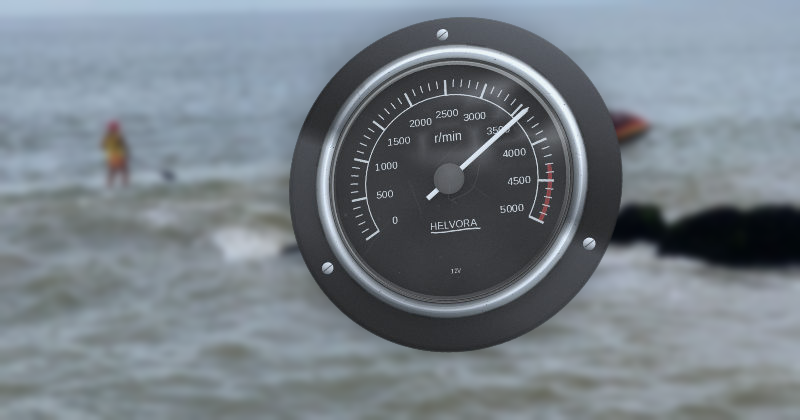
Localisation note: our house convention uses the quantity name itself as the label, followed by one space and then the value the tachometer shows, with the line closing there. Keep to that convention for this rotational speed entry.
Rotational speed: 3600 rpm
